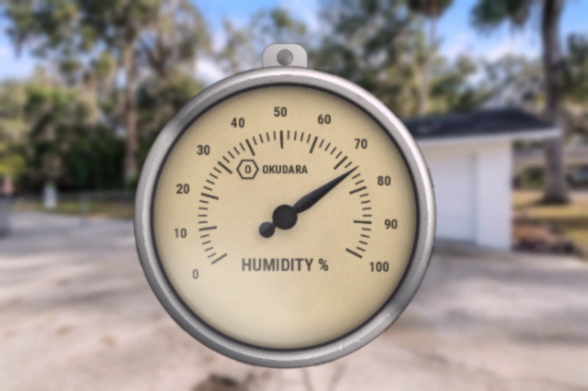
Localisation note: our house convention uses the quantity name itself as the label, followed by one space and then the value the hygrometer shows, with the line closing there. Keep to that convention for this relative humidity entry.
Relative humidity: 74 %
